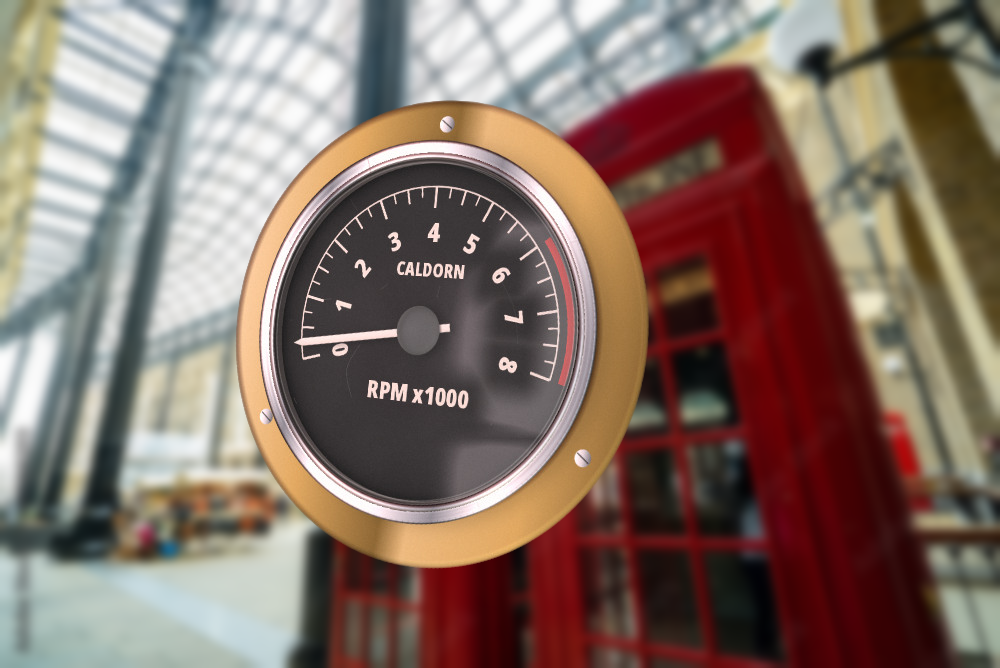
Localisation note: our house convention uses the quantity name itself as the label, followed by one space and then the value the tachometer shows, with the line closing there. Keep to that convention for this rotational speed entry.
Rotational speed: 250 rpm
